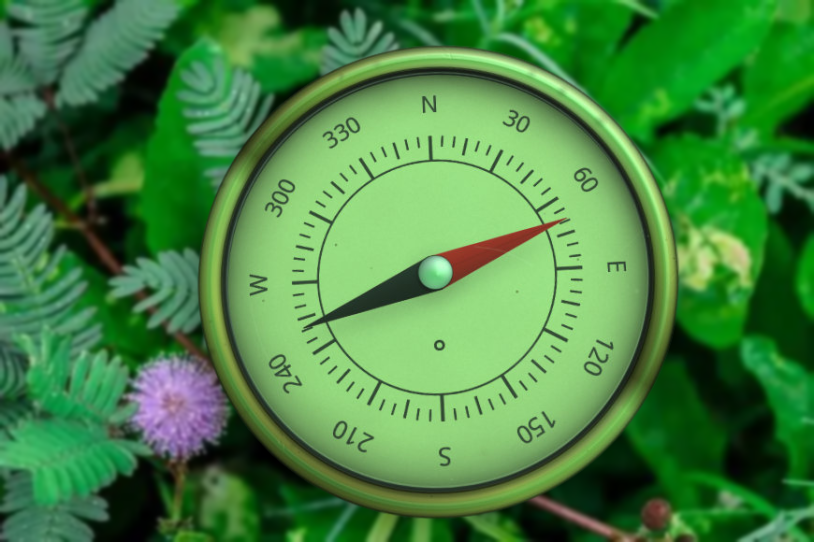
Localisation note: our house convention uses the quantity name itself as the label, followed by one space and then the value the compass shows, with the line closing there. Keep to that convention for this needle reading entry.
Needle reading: 70 °
